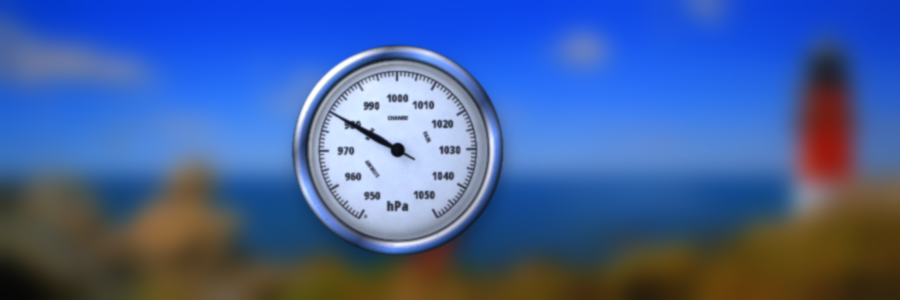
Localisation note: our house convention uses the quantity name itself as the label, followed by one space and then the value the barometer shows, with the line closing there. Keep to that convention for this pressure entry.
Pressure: 980 hPa
